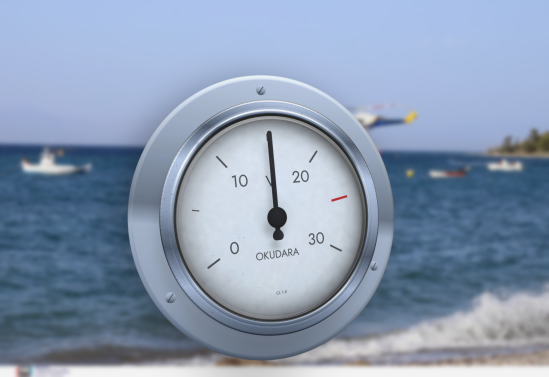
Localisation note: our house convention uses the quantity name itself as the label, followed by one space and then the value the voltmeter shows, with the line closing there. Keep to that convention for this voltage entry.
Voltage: 15 V
